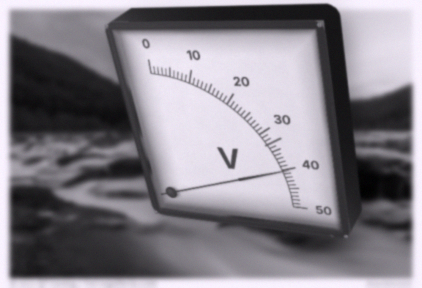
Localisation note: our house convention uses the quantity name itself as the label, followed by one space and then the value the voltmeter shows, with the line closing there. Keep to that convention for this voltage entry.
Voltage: 40 V
